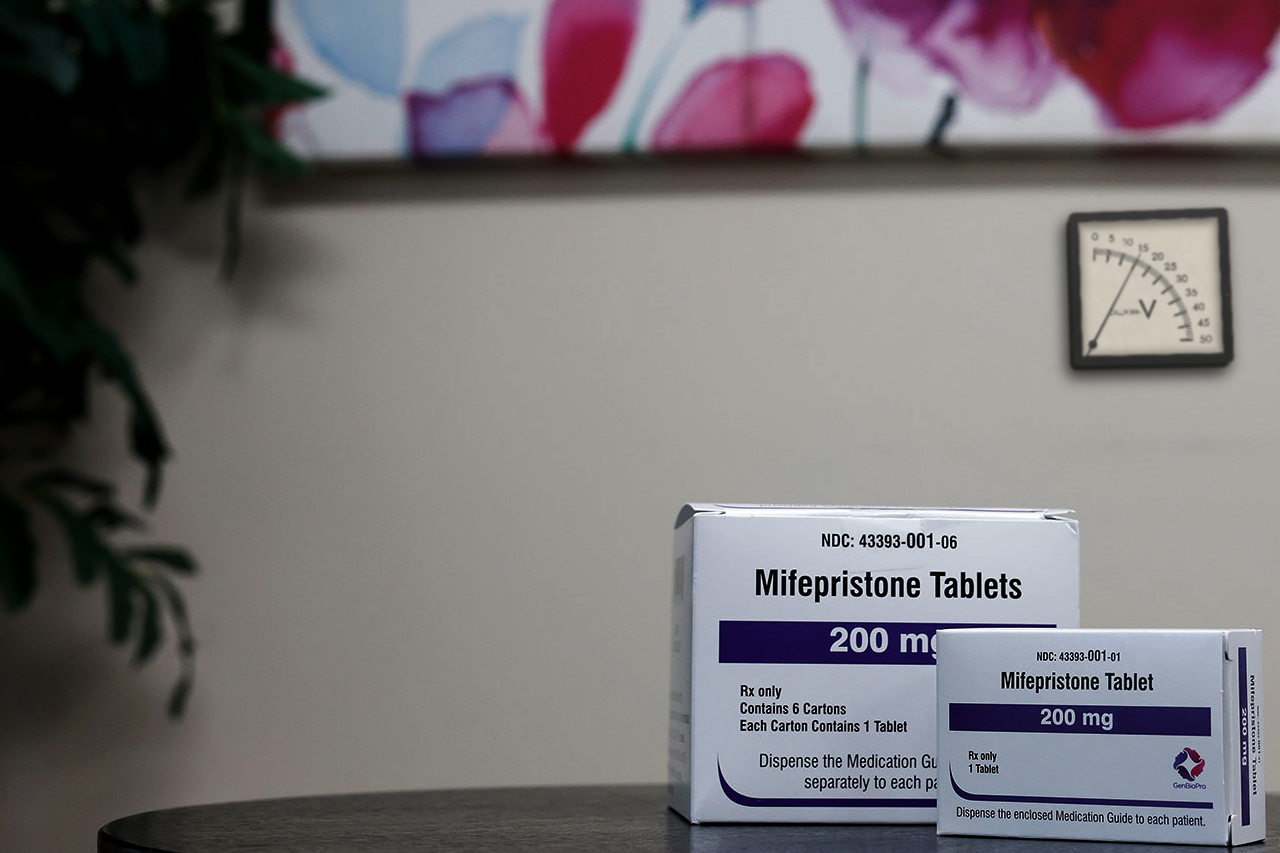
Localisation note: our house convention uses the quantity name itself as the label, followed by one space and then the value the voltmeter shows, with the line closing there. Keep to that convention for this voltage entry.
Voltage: 15 V
